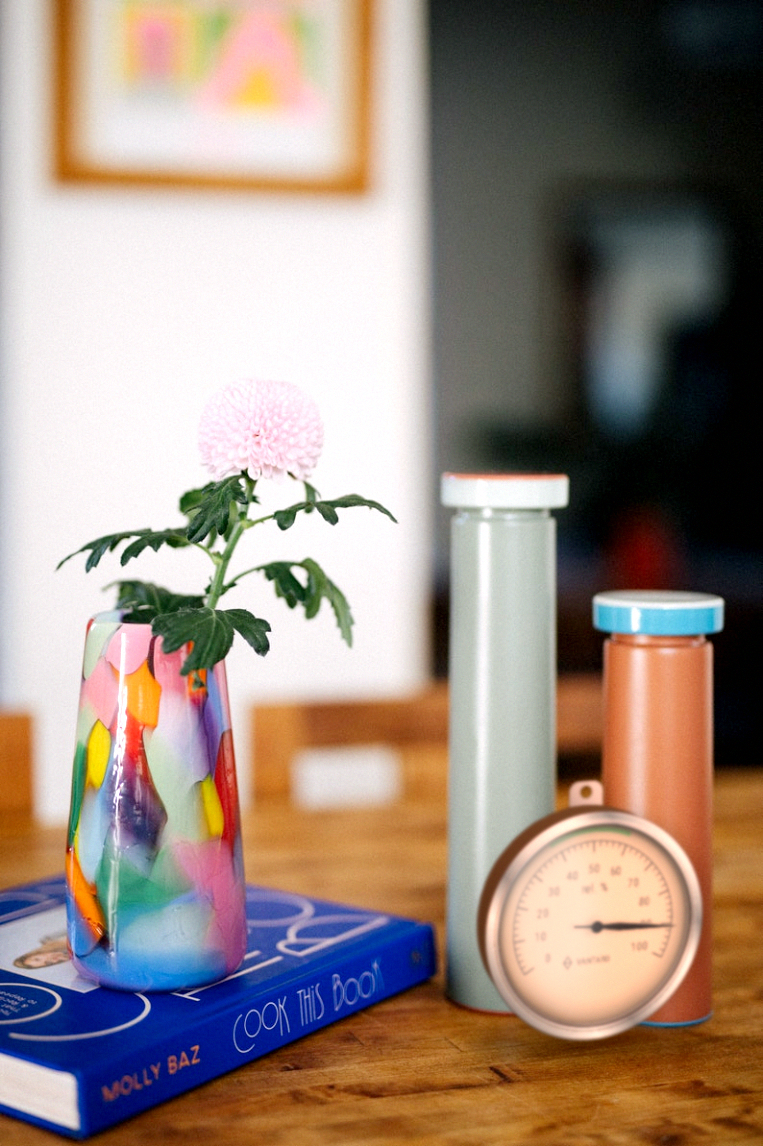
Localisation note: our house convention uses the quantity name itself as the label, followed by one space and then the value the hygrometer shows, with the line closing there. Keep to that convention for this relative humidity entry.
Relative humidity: 90 %
